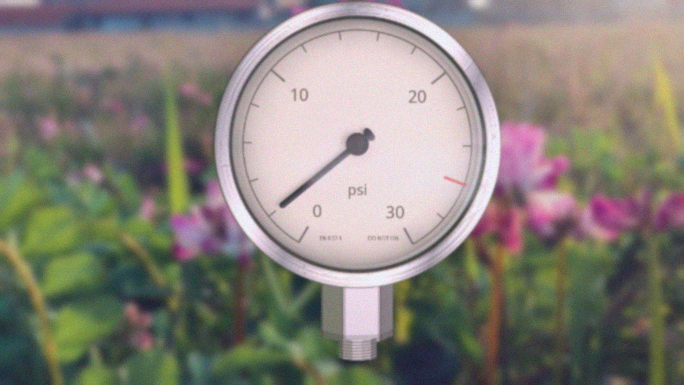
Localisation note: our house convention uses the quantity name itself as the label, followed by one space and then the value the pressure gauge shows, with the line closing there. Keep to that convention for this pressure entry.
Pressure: 2 psi
